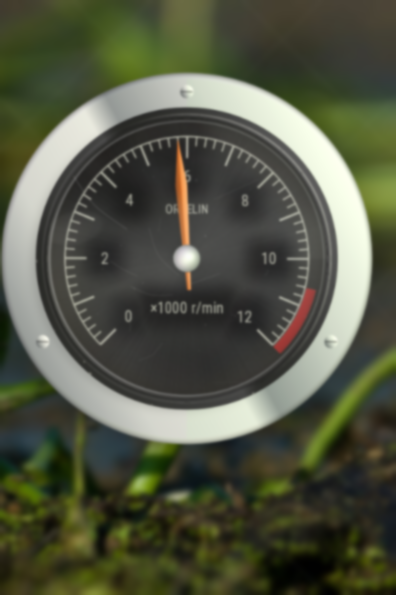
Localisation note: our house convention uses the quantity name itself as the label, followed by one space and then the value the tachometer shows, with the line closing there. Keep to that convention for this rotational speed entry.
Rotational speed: 5800 rpm
